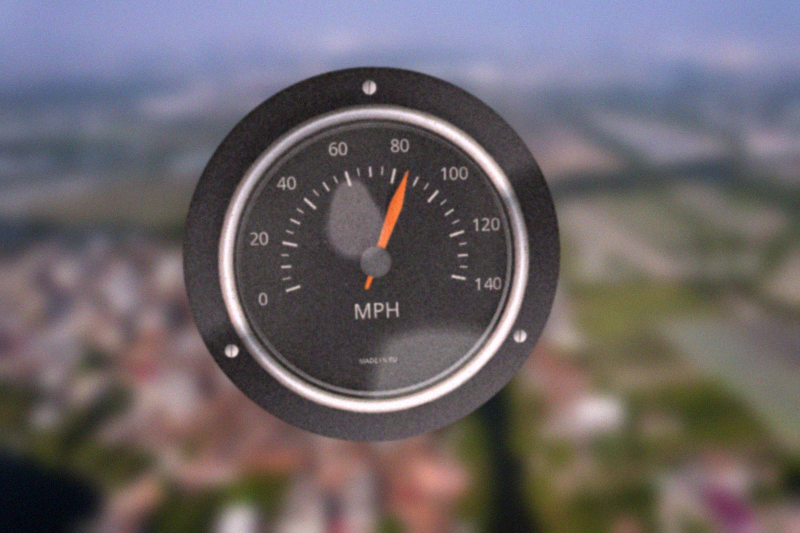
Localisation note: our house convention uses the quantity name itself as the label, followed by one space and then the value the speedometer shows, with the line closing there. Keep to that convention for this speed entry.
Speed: 85 mph
